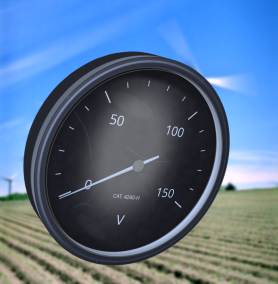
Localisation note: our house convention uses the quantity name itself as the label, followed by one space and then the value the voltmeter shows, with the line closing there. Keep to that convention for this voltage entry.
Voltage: 0 V
